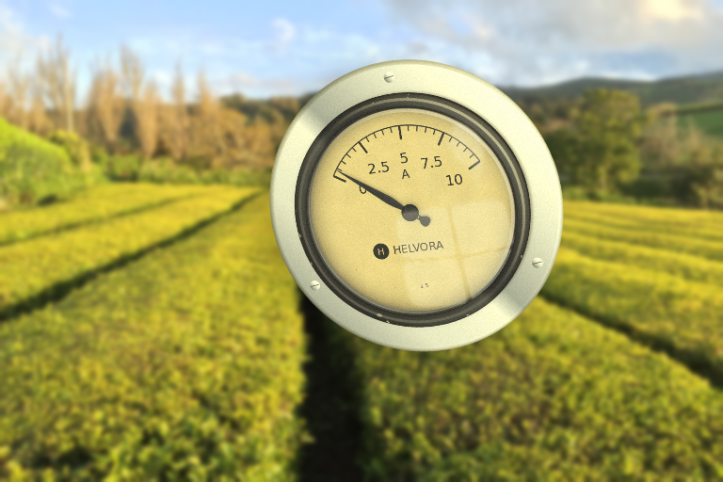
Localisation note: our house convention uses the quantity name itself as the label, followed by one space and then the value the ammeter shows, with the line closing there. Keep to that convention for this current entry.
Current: 0.5 A
